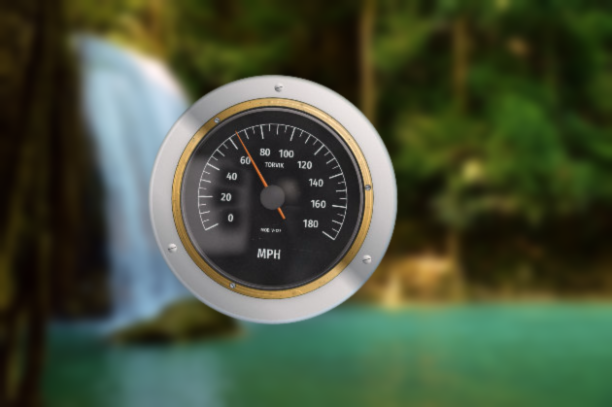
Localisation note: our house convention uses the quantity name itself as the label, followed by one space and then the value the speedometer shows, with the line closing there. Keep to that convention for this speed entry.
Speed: 65 mph
